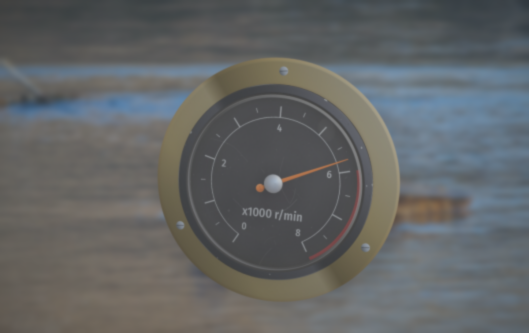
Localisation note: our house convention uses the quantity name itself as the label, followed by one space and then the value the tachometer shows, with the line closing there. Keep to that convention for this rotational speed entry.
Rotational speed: 5750 rpm
